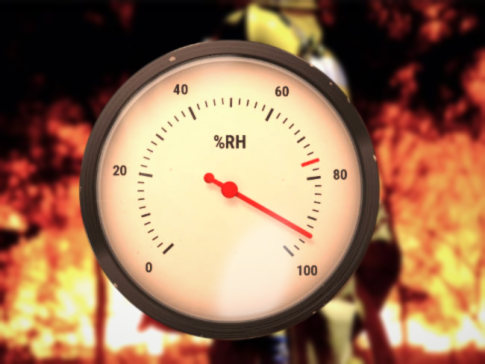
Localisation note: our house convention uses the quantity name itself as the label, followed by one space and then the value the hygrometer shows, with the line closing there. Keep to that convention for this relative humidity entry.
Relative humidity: 94 %
